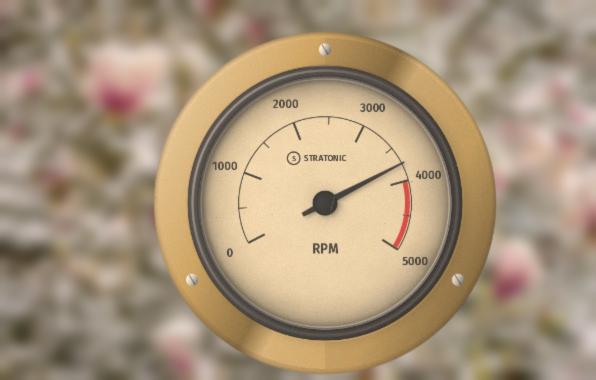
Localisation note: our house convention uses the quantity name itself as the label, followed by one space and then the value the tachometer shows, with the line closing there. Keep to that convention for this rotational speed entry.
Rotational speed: 3750 rpm
